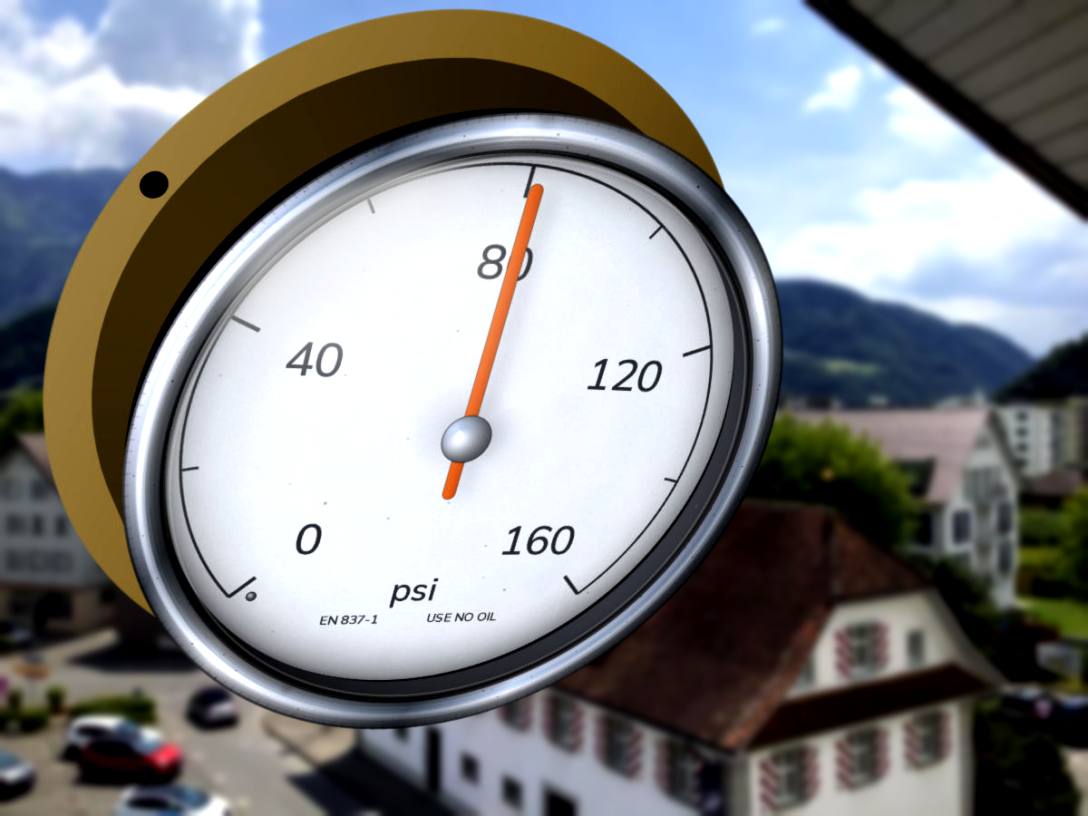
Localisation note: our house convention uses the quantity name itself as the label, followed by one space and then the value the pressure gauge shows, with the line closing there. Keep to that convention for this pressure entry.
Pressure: 80 psi
